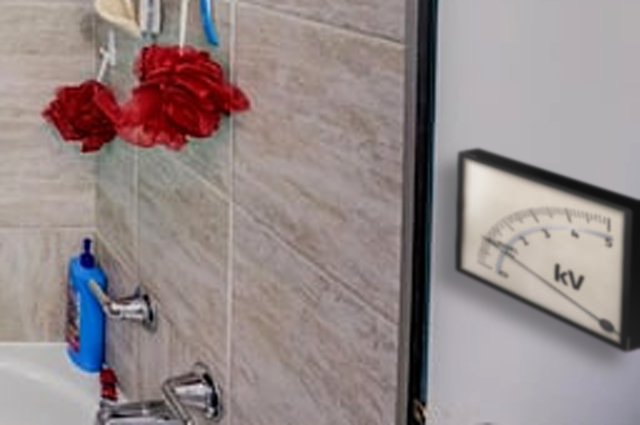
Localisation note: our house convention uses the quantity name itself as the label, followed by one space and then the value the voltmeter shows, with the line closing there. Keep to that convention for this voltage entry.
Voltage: 1 kV
